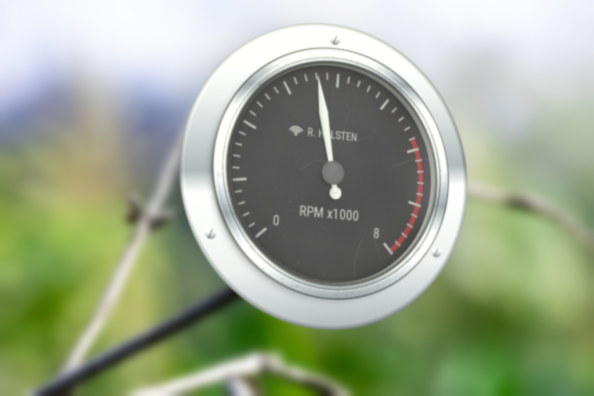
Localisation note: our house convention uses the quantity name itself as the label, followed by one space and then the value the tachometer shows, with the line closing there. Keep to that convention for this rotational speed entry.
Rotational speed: 3600 rpm
